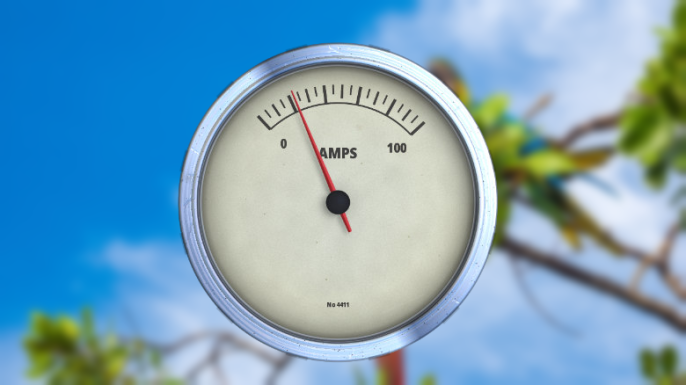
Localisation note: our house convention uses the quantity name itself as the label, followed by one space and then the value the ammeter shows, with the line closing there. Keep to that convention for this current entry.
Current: 22.5 A
